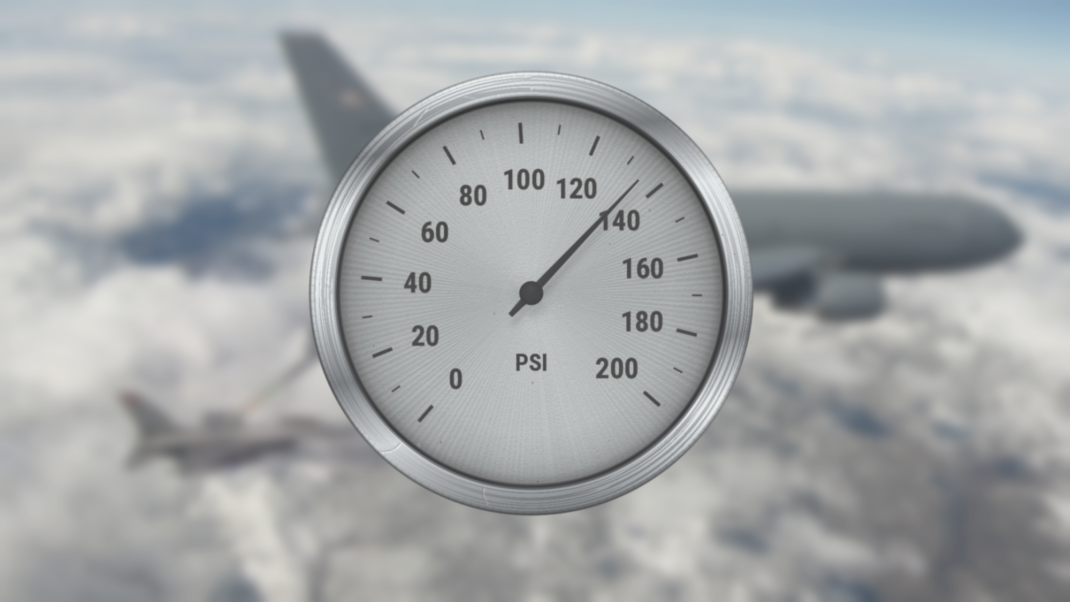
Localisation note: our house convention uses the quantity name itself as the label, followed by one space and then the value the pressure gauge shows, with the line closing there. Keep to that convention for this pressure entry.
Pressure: 135 psi
